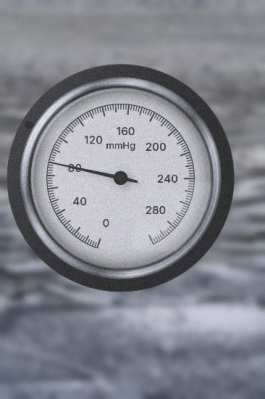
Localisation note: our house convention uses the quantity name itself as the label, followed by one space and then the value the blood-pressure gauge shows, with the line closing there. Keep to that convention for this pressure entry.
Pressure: 80 mmHg
